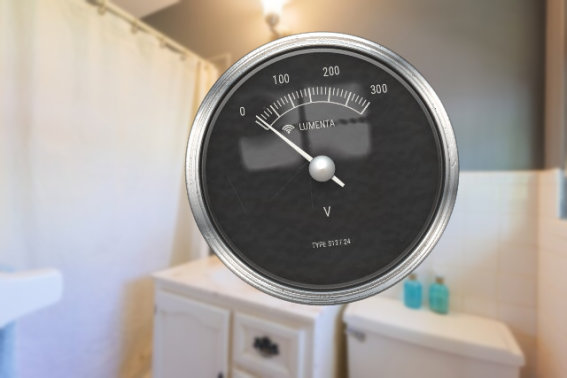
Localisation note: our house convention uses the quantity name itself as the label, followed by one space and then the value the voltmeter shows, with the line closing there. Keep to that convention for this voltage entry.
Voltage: 10 V
